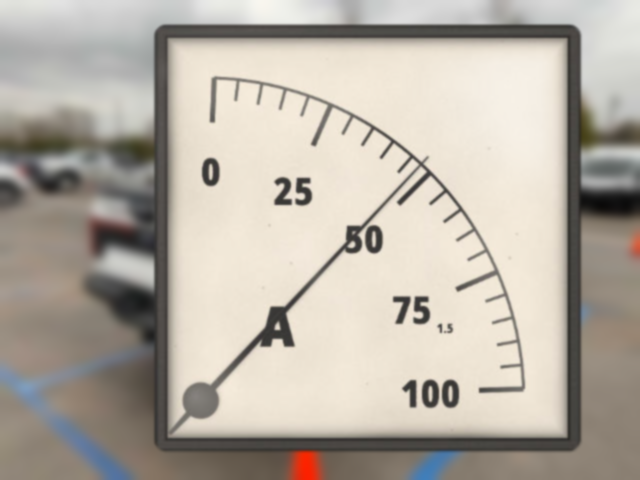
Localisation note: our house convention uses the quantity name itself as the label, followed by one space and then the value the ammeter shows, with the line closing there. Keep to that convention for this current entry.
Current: 47.5 A
